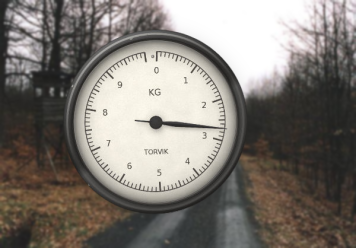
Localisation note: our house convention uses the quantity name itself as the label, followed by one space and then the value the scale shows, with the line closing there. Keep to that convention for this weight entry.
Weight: 2.7 kg
